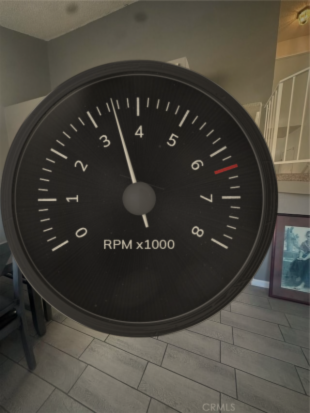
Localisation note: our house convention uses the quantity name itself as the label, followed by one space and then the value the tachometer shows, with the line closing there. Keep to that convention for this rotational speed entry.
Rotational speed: 3500 rpm
